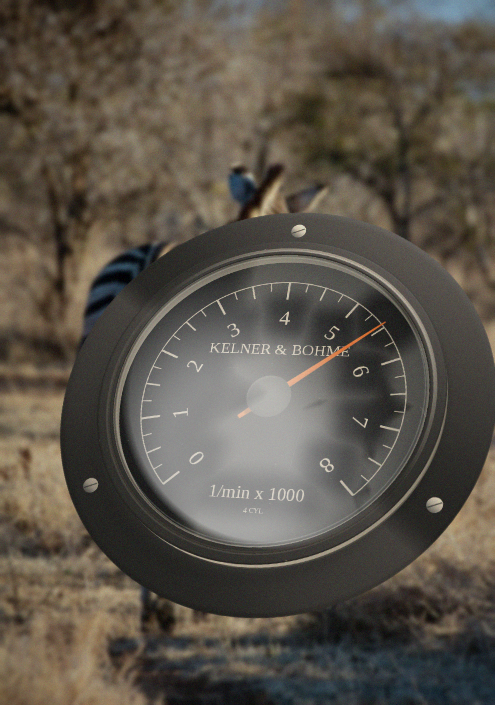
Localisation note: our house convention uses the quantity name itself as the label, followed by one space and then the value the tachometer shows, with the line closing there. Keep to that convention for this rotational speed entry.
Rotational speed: 5500 rpm
